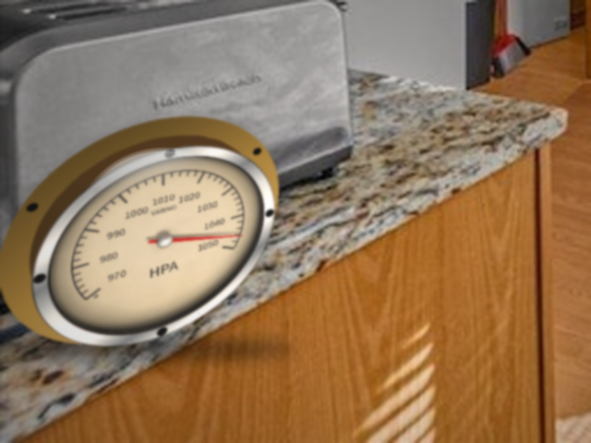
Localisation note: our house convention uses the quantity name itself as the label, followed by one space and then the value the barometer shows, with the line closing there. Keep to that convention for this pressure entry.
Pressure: 1046 hPa
